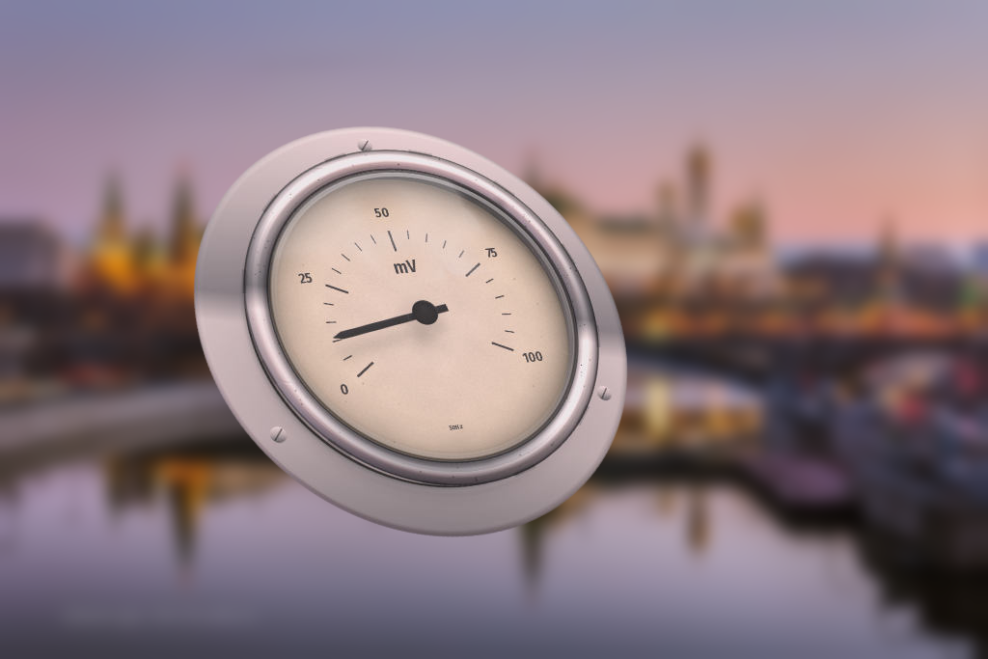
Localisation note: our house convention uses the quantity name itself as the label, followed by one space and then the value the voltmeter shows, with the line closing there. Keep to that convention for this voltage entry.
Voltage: 10 mV
